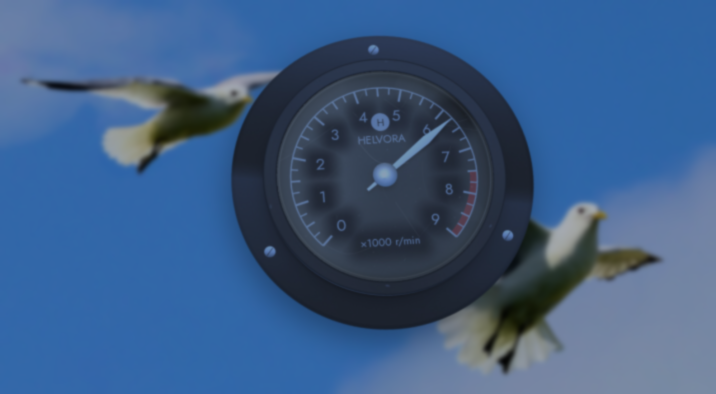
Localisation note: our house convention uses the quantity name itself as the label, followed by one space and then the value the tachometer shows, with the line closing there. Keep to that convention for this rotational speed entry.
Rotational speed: 6250 rpm
